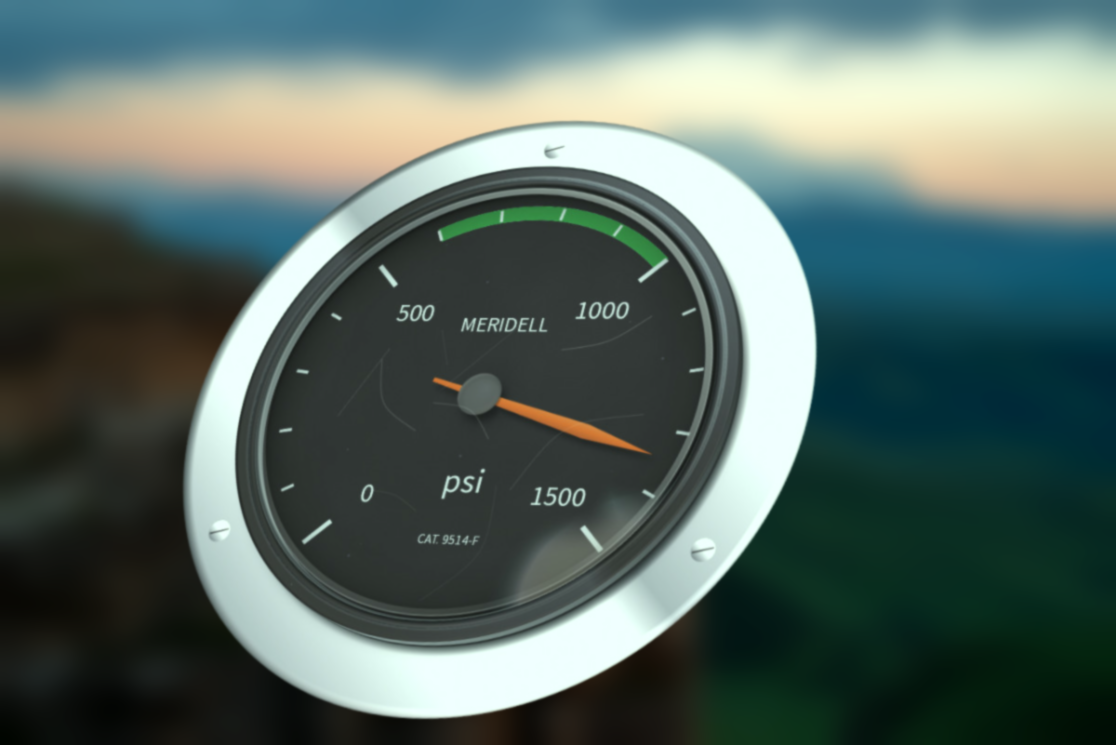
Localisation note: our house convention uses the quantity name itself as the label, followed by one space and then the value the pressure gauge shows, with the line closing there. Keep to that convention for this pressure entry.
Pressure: 1350 psi
